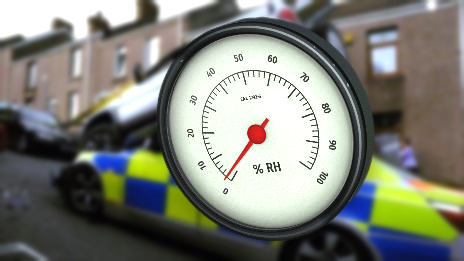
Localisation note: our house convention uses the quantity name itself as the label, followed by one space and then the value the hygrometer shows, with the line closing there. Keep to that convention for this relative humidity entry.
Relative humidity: 2 %
